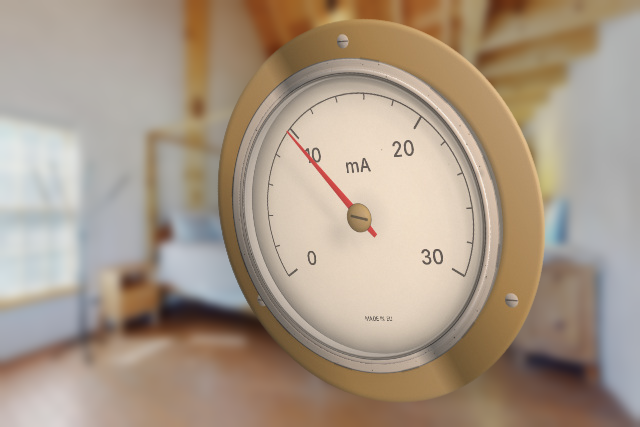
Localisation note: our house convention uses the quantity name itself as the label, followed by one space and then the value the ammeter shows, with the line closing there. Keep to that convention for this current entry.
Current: 10 mA
